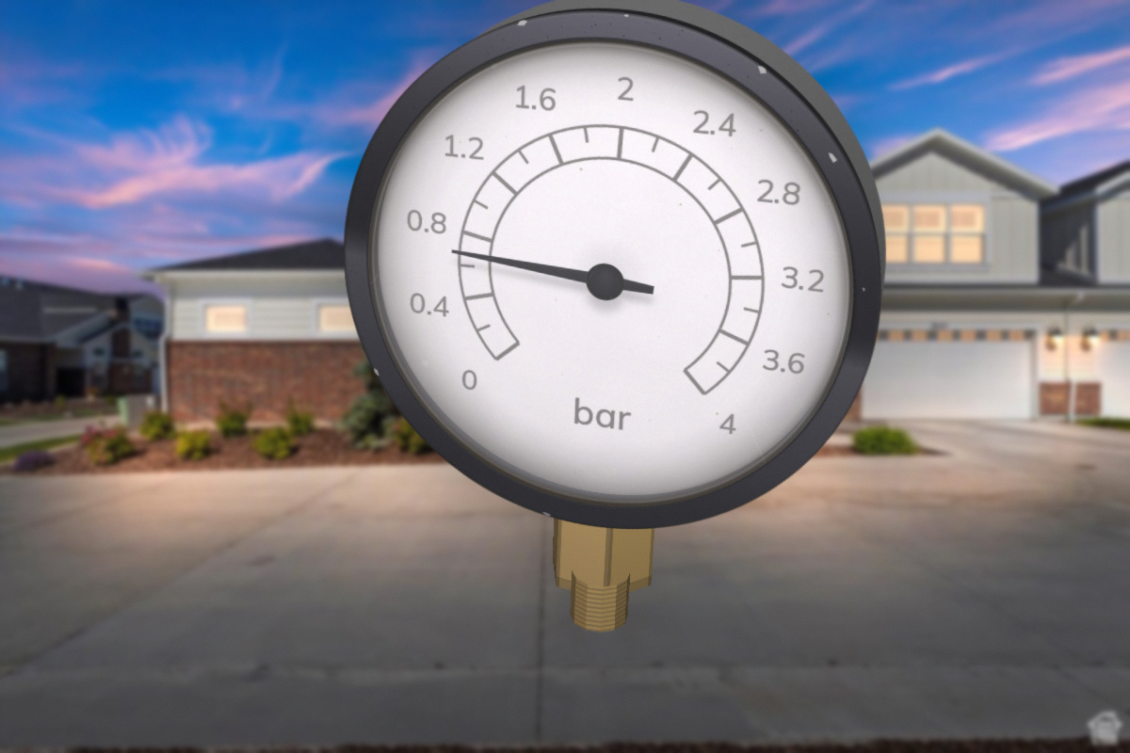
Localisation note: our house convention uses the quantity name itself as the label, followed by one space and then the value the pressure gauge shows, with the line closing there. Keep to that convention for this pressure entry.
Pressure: 0.7 bar
